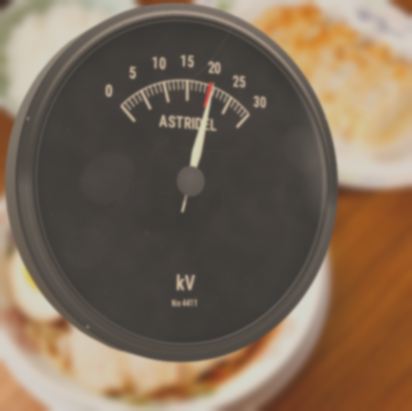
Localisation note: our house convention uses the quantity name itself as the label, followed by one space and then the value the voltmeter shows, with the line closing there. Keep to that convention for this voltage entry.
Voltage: 20 kV
